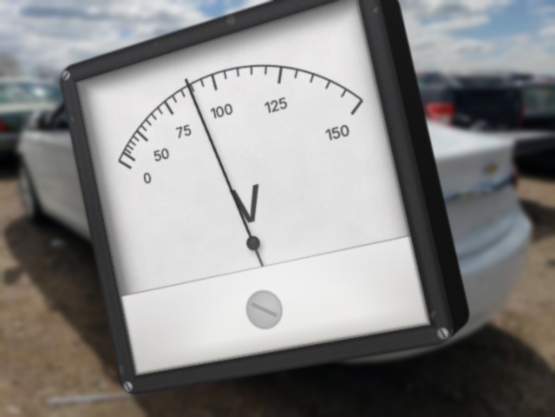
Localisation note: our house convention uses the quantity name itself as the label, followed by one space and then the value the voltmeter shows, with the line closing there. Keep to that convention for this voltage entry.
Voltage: 90 V
